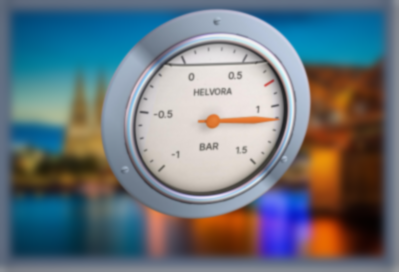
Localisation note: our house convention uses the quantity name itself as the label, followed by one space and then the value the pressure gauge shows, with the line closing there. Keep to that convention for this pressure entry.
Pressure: 1.1 bar
